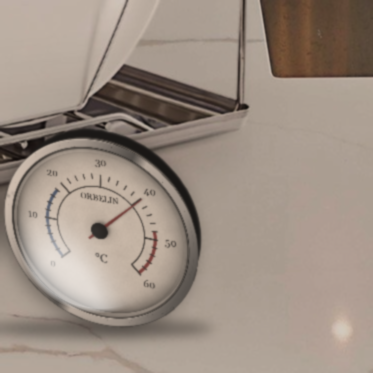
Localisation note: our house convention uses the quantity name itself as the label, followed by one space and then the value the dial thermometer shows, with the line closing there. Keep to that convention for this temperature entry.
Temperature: 40 °C
